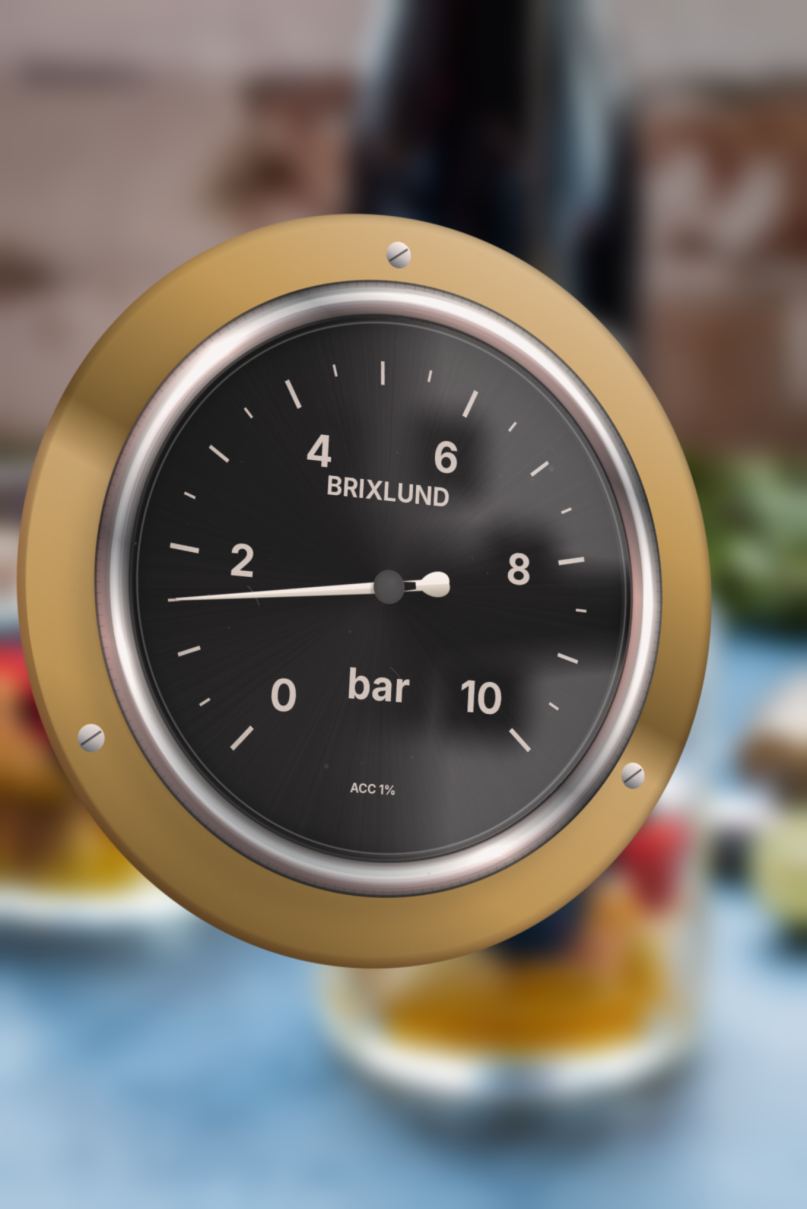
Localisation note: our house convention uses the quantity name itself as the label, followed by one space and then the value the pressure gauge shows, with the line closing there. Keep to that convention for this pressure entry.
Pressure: 1.5 bar
